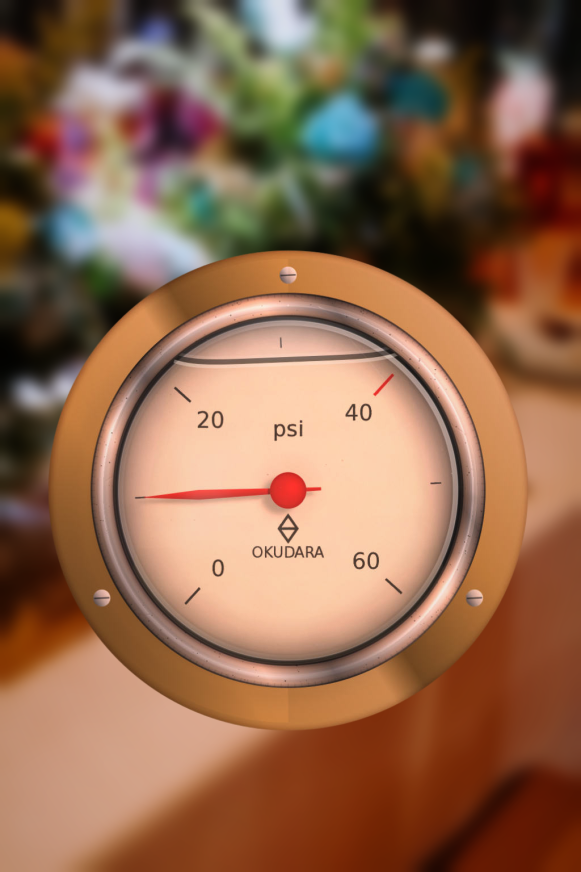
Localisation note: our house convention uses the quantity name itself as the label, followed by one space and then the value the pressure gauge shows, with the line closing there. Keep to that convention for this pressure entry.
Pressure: 10 psi
